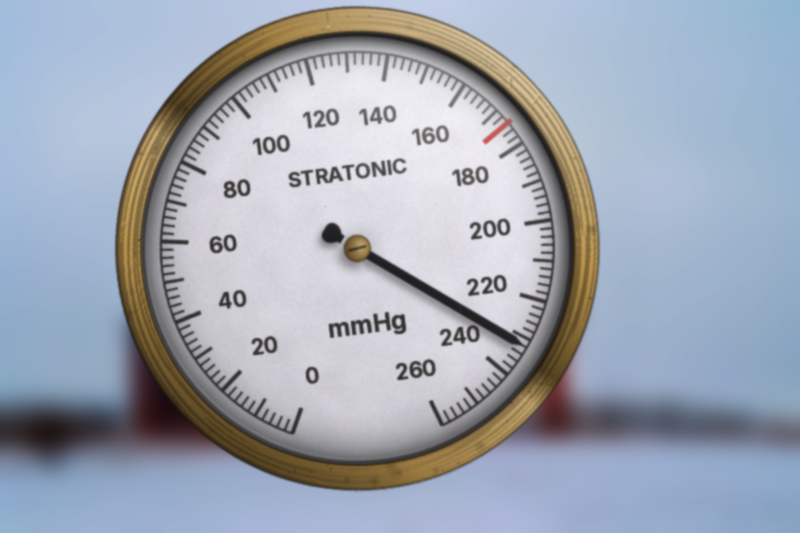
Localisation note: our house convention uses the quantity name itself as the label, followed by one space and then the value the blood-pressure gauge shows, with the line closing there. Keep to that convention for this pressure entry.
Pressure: 232 mmHg
